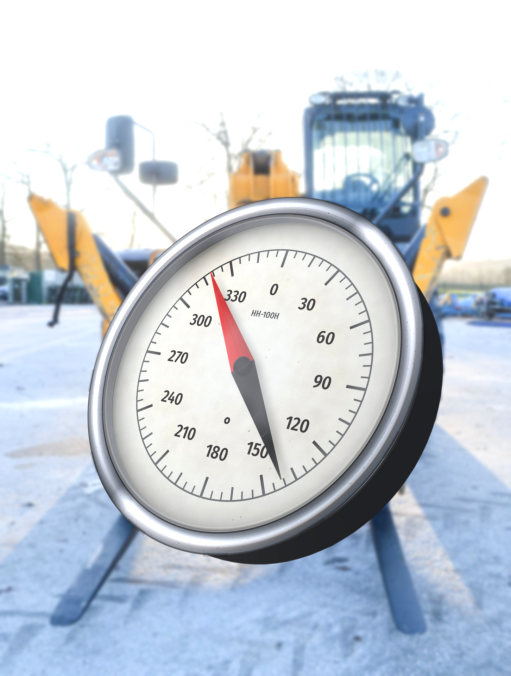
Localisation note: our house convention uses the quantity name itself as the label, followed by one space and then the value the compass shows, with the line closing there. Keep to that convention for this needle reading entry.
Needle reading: 320 °
